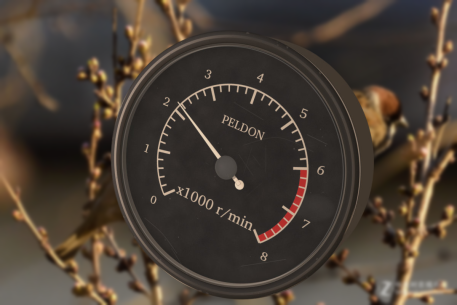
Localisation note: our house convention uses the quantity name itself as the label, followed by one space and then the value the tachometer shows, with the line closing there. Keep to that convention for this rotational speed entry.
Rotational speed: 2200 rpm
